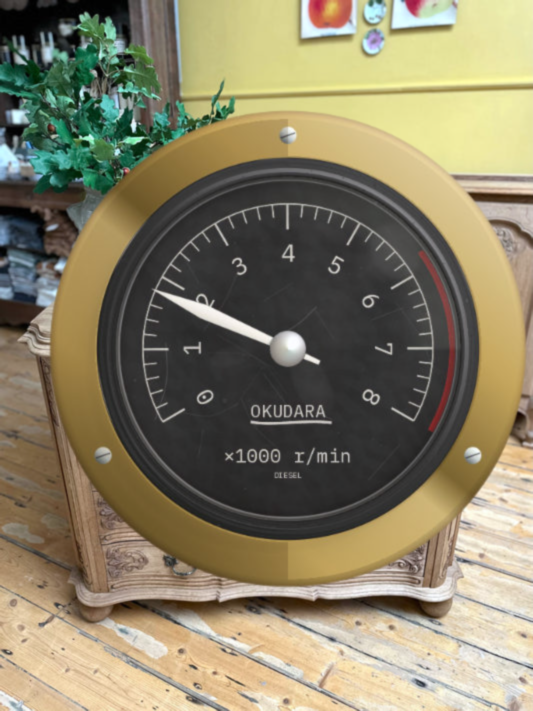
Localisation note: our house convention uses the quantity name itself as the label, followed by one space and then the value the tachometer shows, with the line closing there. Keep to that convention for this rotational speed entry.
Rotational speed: 1800 rpm
